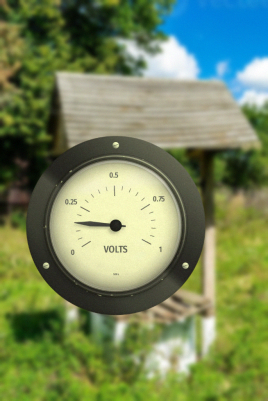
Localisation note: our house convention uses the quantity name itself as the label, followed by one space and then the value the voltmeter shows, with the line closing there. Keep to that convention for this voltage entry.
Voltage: 0.15 V
